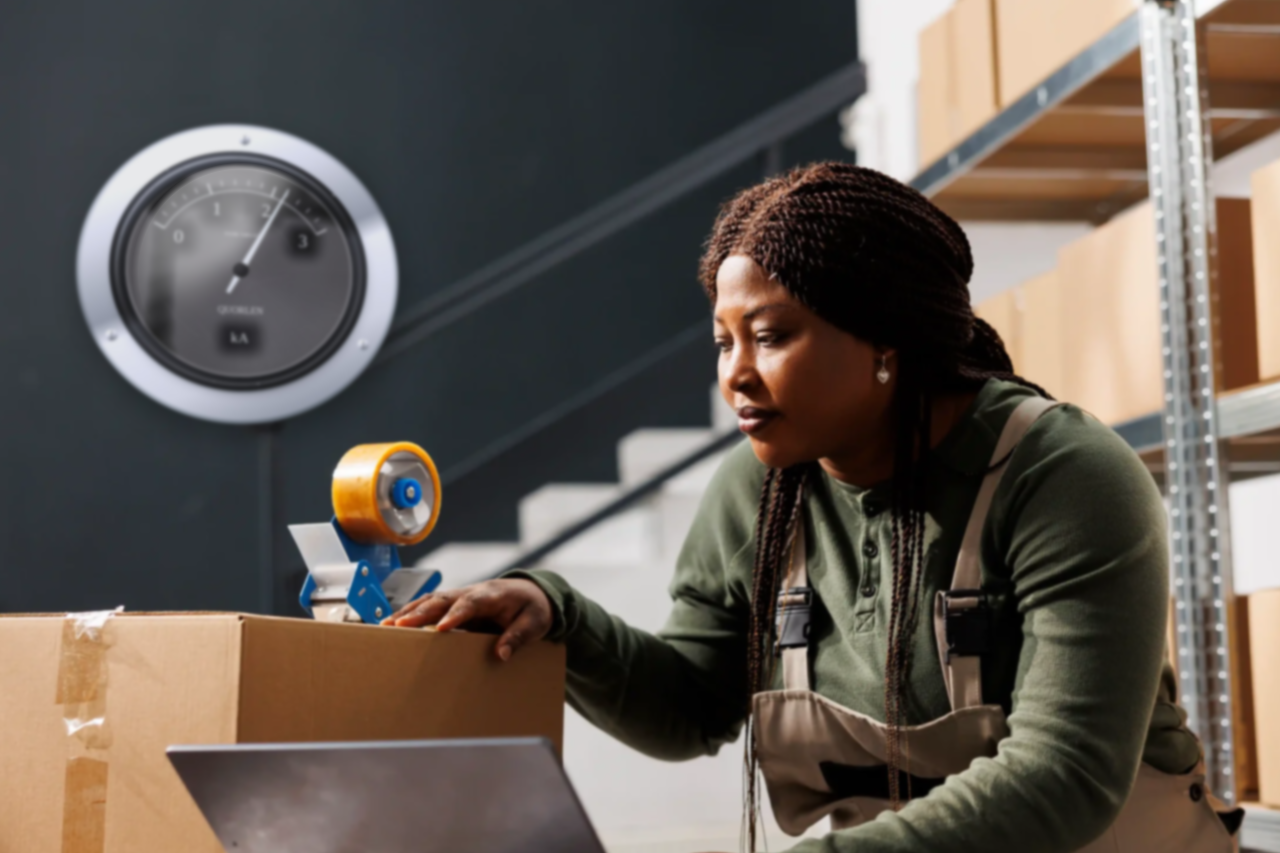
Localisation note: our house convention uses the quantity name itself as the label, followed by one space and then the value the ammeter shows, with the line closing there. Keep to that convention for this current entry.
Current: 2.2 kA
